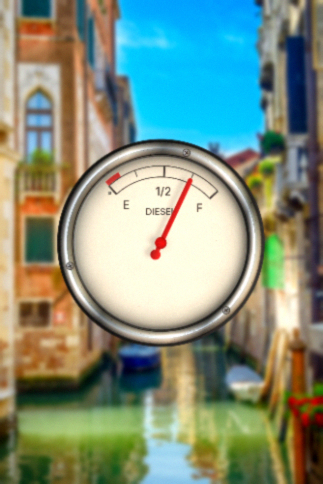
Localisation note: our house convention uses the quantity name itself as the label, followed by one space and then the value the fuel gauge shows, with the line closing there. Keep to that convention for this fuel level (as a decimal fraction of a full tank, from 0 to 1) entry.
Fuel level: 0.75
